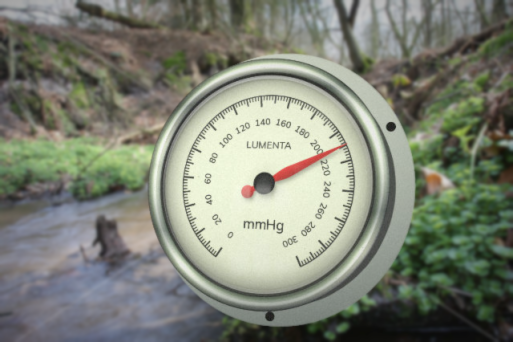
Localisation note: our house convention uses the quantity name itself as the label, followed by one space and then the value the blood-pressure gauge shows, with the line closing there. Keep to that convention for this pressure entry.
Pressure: 210 mmHg
